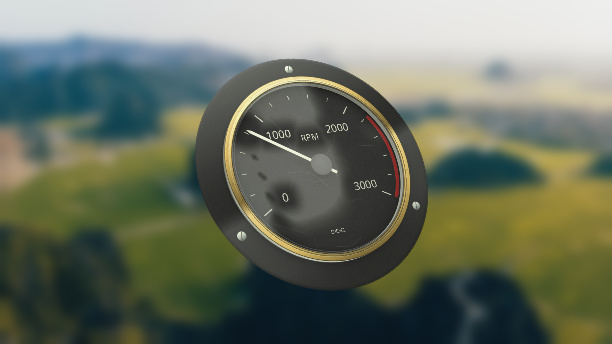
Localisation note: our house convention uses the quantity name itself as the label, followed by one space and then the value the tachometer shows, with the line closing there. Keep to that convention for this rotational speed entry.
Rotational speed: 800 rpm
